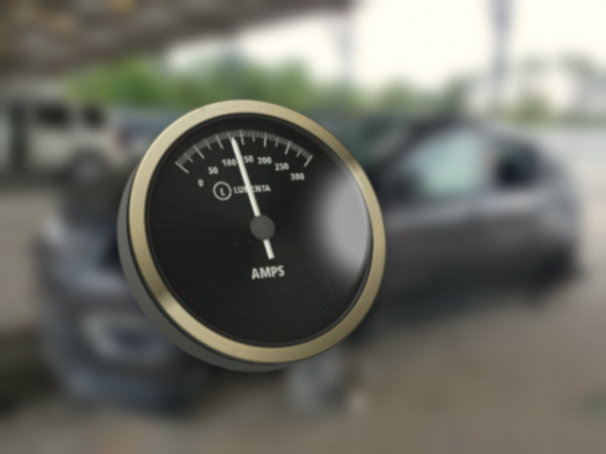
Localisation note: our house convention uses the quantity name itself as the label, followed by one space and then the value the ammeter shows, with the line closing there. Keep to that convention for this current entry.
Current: 125 A
